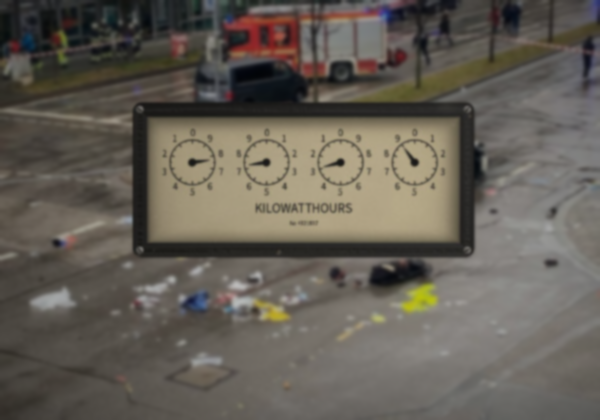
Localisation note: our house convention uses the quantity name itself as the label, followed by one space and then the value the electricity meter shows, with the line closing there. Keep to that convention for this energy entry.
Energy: 7729 kWh
